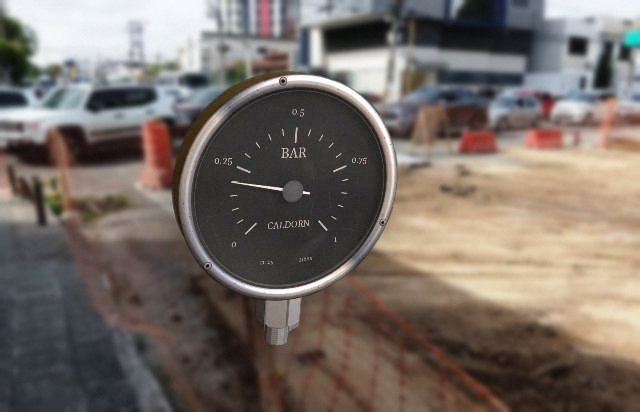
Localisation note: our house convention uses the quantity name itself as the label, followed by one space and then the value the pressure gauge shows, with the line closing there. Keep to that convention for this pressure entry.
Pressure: 0.2 bar
